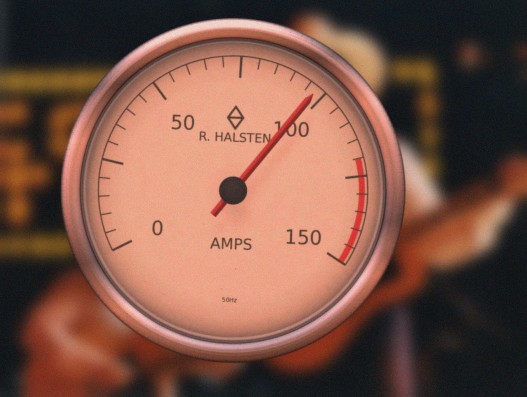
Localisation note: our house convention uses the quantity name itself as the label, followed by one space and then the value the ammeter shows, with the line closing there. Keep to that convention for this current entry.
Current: 97.5 A
